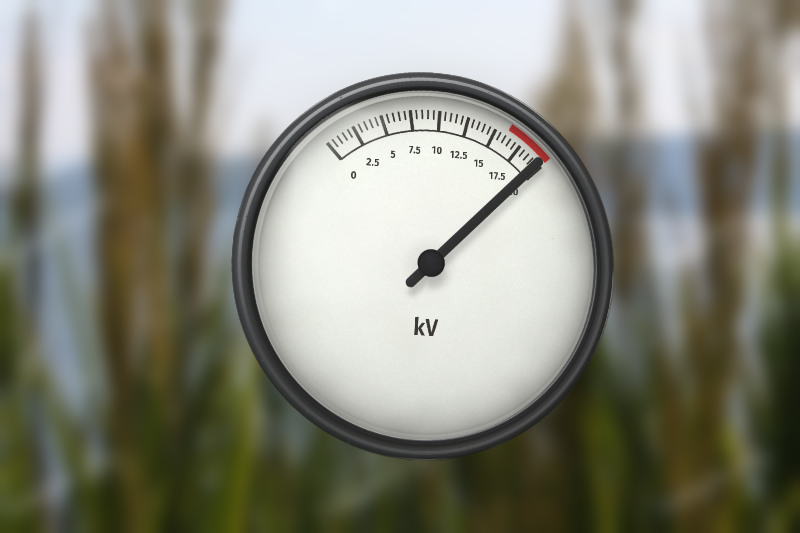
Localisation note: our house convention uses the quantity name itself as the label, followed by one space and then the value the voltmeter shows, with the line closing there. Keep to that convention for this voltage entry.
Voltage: 19.5 kV
